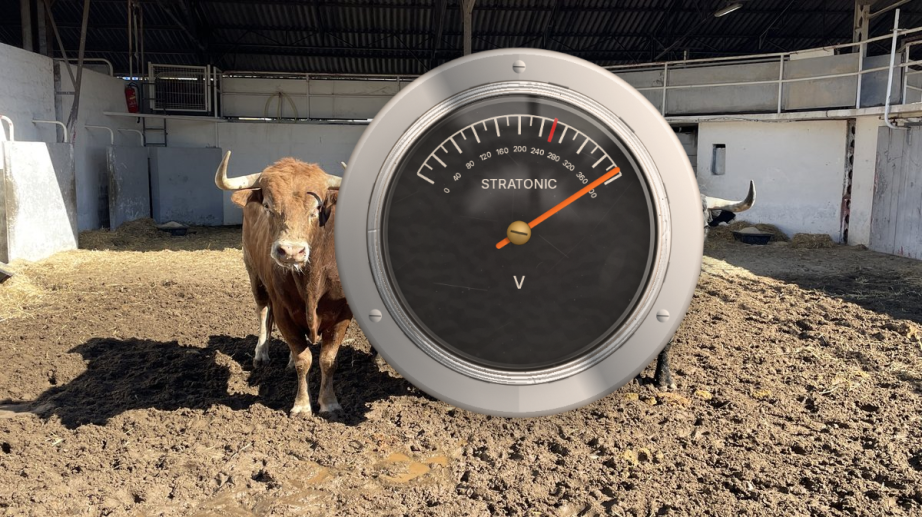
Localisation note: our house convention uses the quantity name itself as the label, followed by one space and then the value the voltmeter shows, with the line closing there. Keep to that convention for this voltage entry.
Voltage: 390 V
